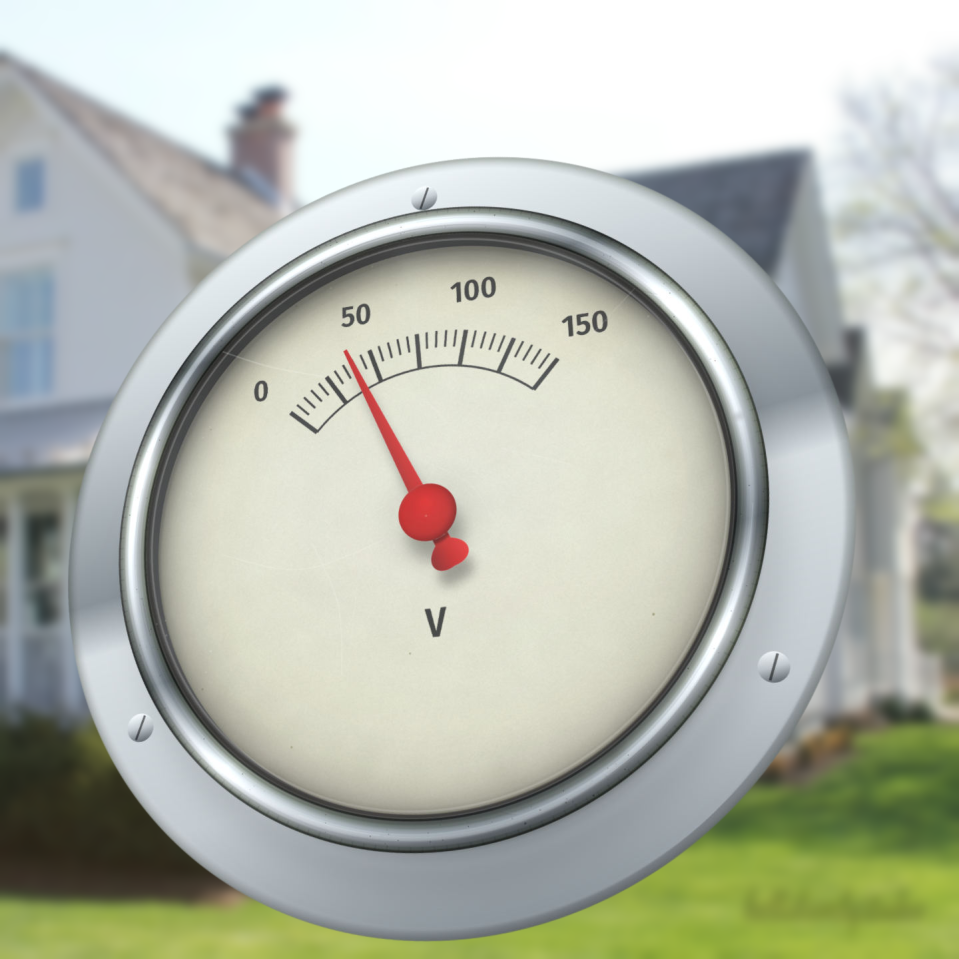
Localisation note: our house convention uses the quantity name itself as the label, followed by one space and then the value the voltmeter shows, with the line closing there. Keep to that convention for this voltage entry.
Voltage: 40 V
